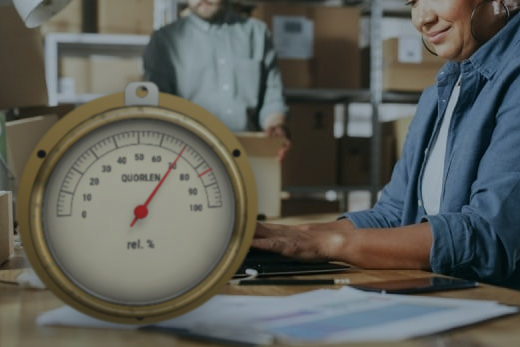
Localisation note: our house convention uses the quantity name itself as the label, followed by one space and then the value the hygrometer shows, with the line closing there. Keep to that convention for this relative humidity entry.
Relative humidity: 70 %
